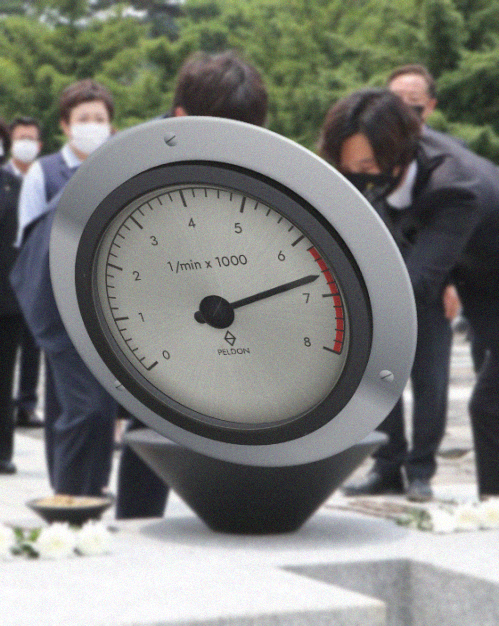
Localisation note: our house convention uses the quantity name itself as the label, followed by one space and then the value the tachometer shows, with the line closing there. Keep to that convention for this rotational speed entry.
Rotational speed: 6600 rpm
